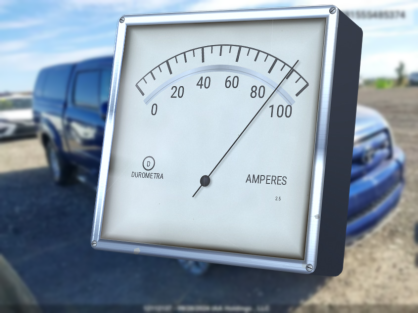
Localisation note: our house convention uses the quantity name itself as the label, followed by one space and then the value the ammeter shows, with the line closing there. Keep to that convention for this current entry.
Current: 90 A
